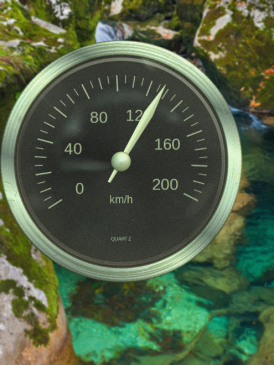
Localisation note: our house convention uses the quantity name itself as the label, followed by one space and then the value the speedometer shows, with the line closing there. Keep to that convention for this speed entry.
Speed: 127.5 km/h
